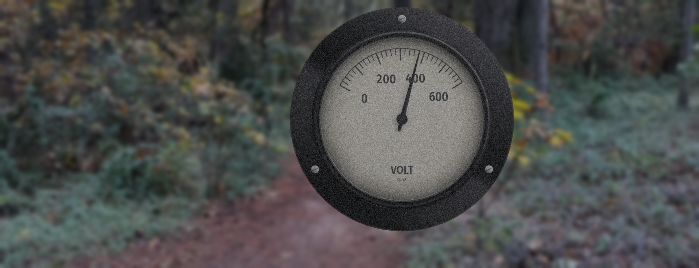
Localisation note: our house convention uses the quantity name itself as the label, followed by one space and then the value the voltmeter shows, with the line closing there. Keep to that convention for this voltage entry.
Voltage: 380 V
